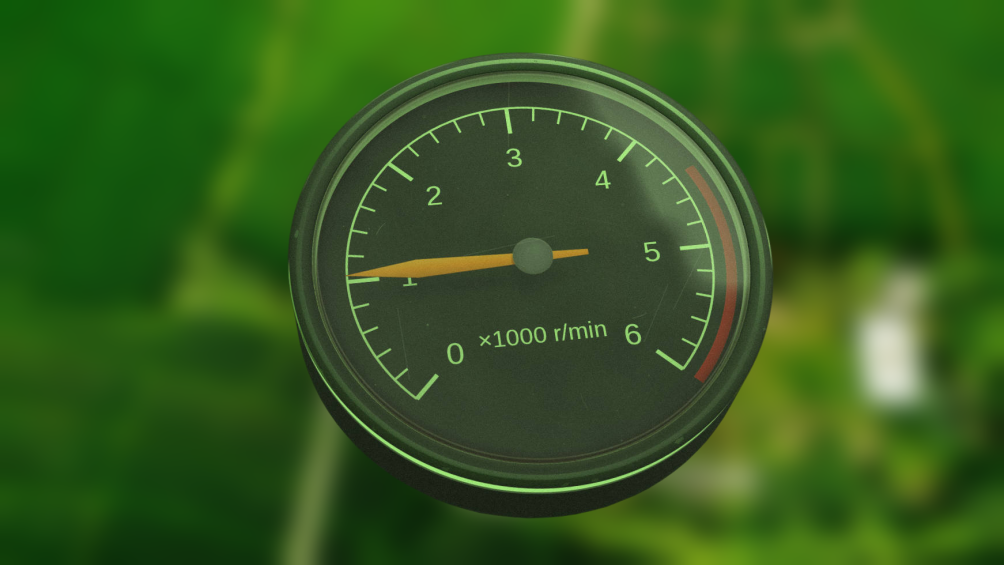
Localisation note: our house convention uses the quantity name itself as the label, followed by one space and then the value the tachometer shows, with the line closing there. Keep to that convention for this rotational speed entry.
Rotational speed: 1000 rpm
